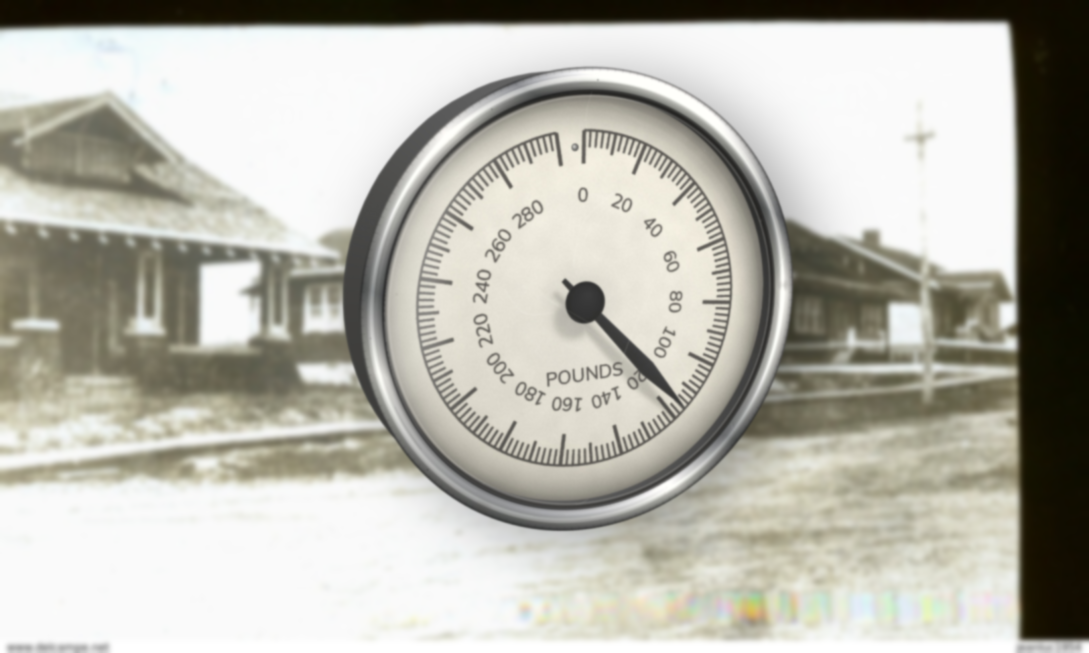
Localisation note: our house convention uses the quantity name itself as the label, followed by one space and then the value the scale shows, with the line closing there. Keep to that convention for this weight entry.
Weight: 116 lb
